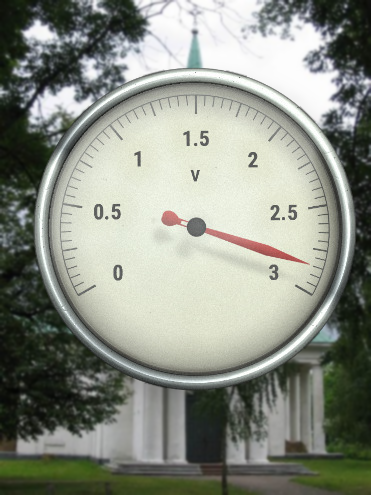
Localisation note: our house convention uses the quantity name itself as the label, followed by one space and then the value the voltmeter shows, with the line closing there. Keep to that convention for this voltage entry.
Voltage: 2.85 V
